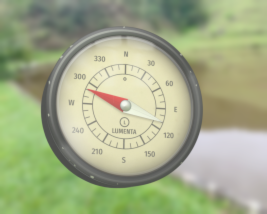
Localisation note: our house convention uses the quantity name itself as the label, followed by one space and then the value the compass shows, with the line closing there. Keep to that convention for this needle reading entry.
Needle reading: 290 °
